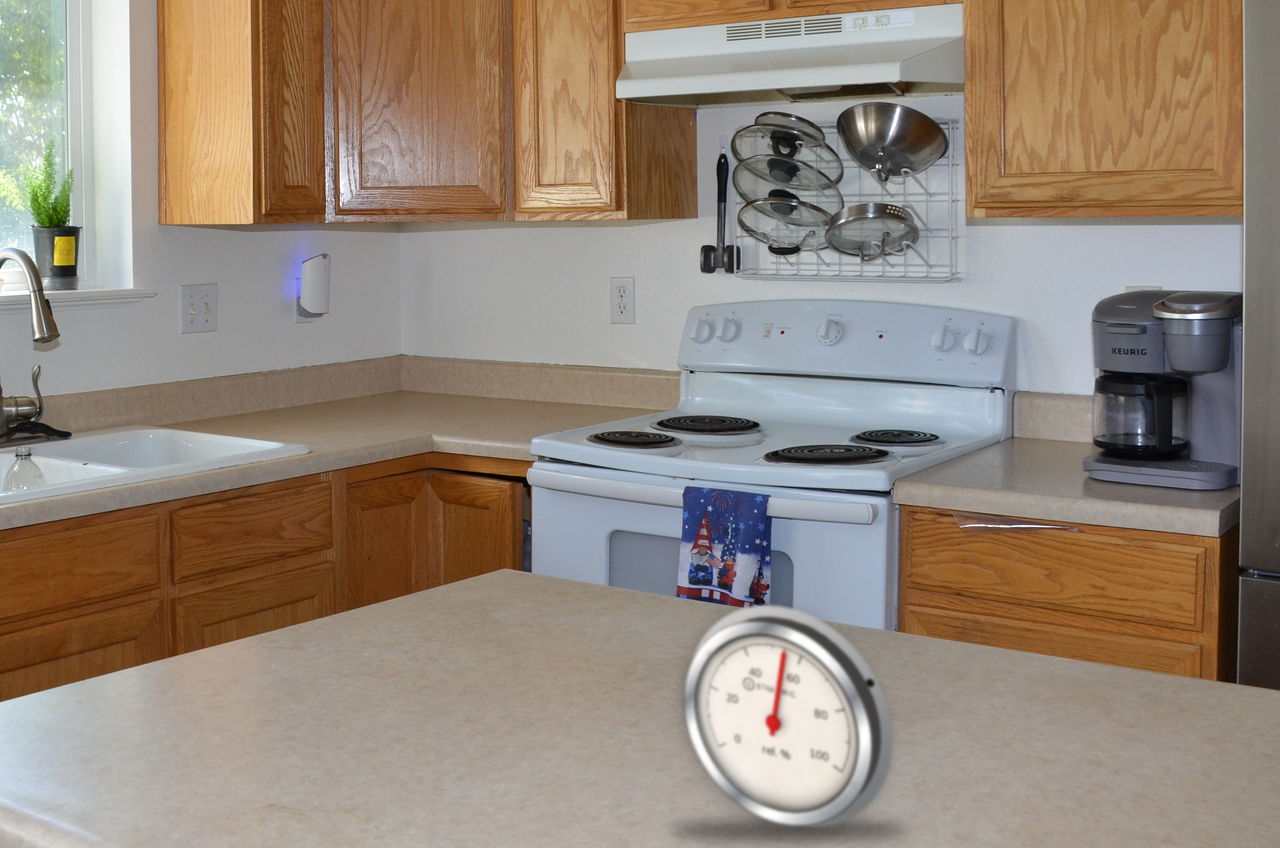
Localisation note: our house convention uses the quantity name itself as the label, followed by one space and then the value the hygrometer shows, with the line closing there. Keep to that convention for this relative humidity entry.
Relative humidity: 55 %
